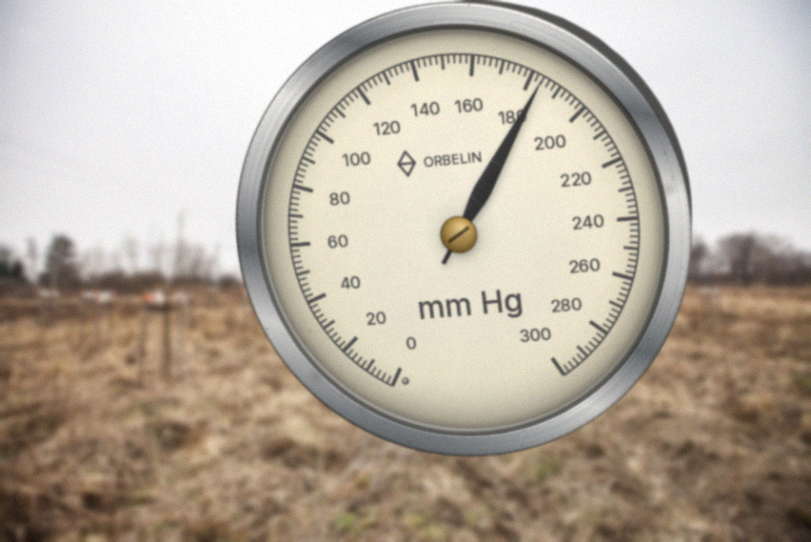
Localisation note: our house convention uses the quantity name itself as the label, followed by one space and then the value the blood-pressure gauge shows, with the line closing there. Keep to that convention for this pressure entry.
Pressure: 184 mmHg
